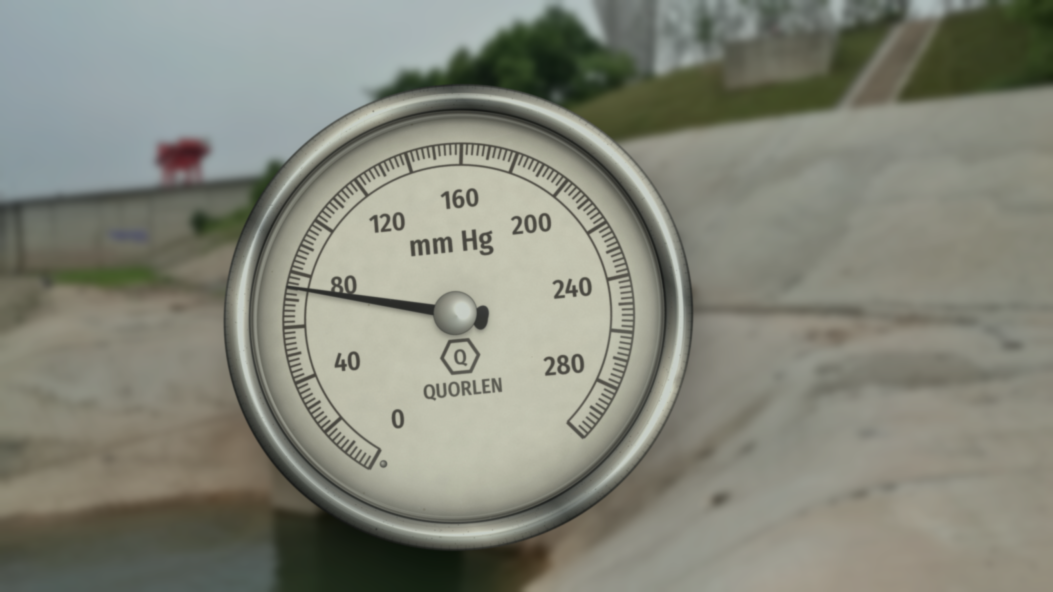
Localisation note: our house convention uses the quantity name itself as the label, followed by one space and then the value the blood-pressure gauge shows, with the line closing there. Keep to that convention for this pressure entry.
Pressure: 74 mmHg
